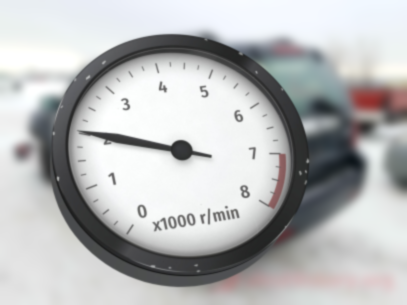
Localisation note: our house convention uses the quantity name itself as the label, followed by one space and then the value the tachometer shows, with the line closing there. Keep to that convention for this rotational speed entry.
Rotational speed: 2000 rpm
